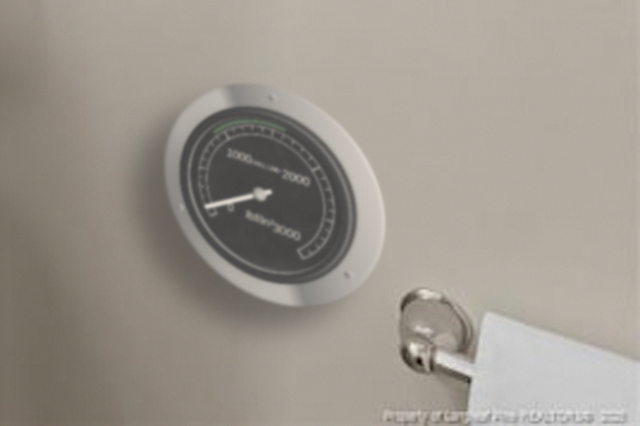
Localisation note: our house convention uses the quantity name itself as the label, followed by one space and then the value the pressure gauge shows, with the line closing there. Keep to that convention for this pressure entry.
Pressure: 100 psi
